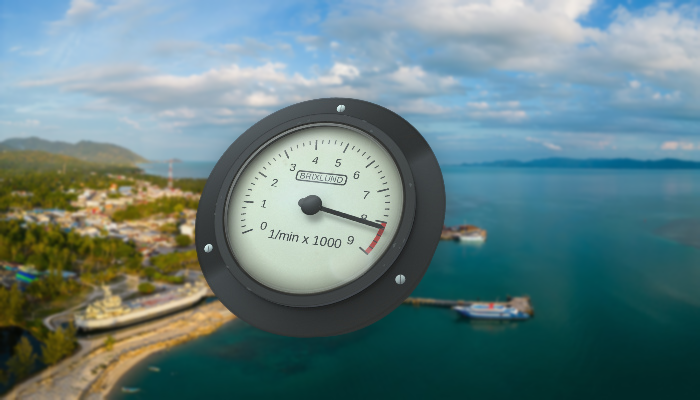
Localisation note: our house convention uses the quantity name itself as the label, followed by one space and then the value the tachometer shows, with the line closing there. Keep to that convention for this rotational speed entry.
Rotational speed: 8200 rpm
